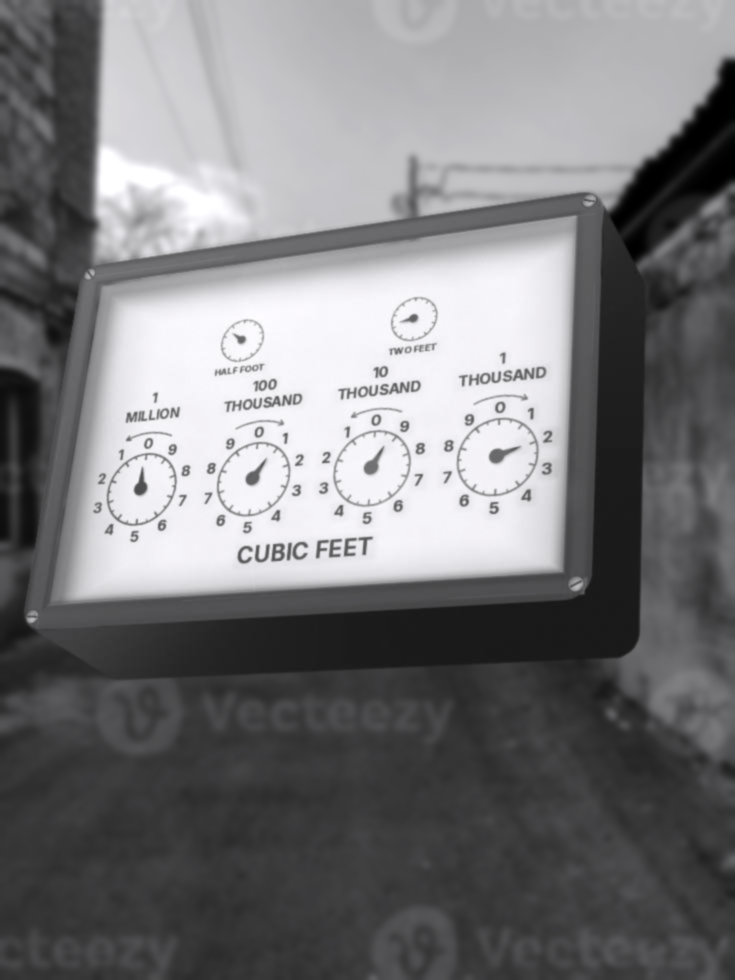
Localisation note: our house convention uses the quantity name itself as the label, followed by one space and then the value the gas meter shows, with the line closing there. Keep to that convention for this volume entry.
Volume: 9200 ft³
